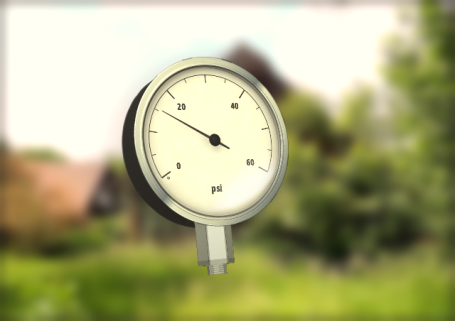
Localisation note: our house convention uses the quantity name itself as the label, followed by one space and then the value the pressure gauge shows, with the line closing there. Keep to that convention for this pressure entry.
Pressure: 15 psi
